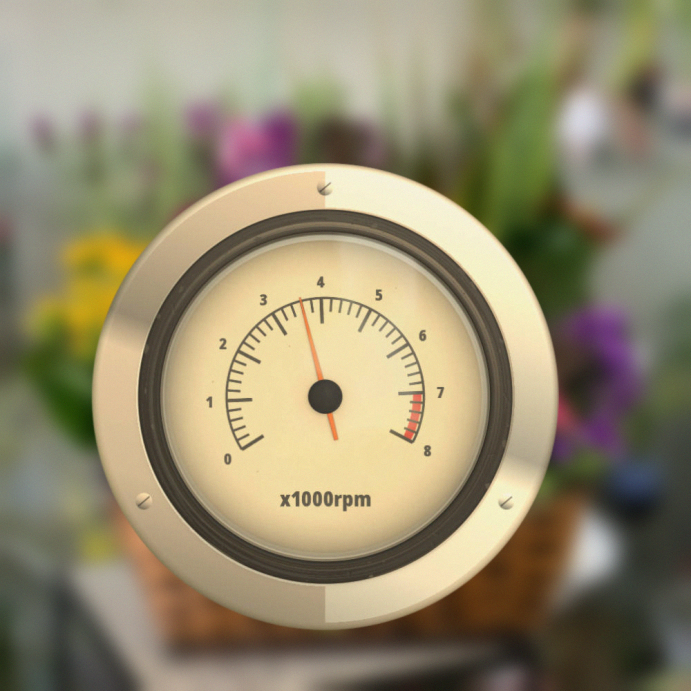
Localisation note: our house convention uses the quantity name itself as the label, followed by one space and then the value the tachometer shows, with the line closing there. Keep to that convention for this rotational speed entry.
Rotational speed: 3600 rpm
